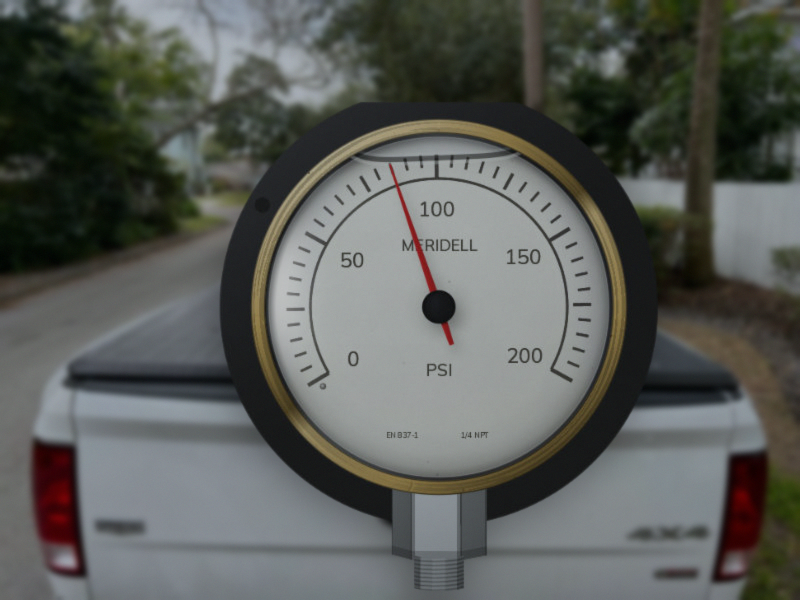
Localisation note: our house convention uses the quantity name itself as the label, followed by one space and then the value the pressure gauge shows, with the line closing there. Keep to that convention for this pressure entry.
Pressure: 85 psi
